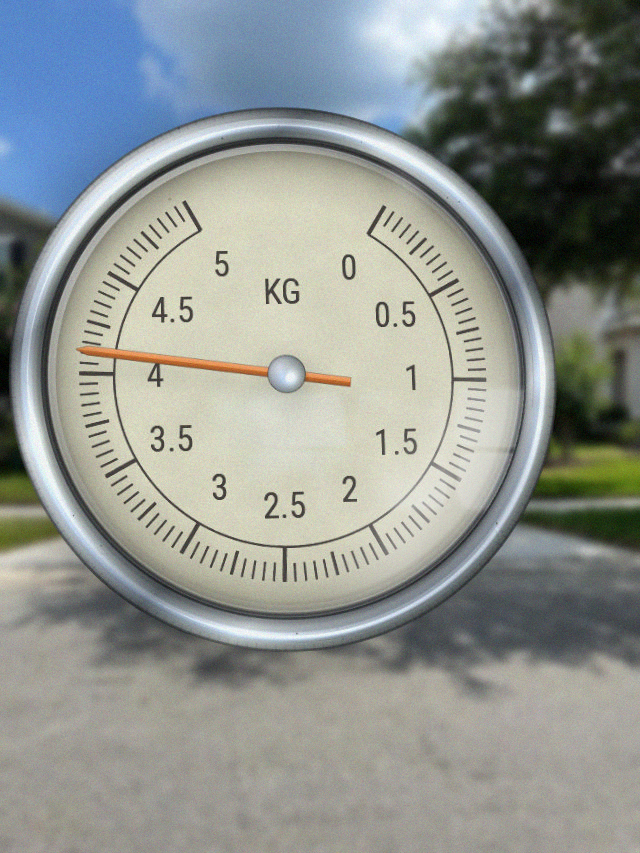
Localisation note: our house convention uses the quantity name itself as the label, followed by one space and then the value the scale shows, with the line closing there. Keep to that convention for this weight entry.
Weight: 4.1 kg
